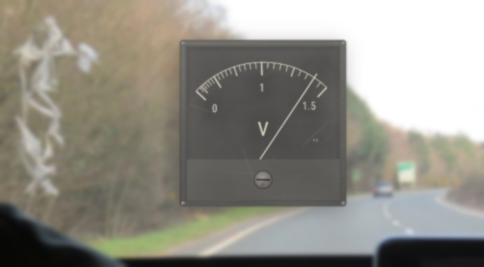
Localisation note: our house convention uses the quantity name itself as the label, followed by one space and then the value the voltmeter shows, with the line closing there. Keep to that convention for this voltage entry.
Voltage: 1.4 V
